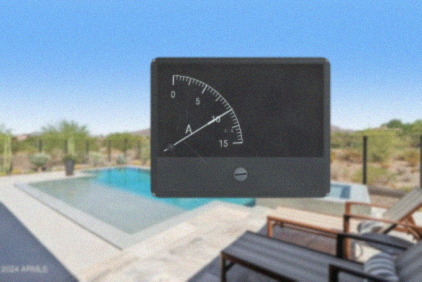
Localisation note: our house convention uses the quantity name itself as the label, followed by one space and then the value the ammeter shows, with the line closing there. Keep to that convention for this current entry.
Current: 10 A
